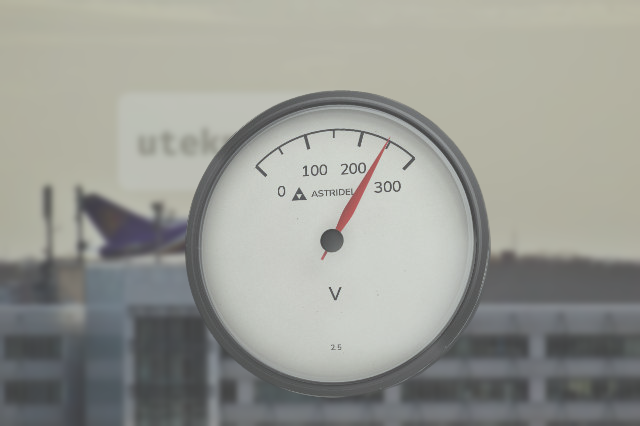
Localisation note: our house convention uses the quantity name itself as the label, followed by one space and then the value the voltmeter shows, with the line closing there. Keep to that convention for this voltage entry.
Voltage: 250 V
